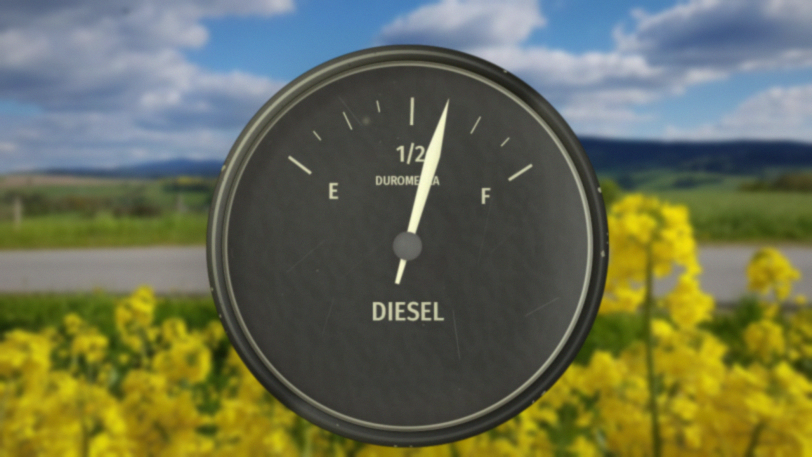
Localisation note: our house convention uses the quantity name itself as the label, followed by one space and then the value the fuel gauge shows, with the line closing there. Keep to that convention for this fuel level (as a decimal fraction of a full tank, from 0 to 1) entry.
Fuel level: 0.625
